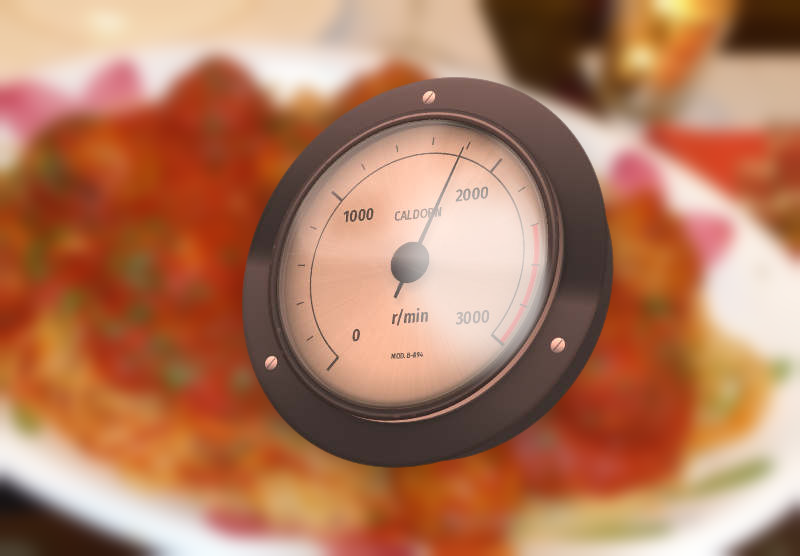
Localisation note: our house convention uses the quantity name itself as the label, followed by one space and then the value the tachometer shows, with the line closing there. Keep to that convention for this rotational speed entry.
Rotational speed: 1800 rpm
